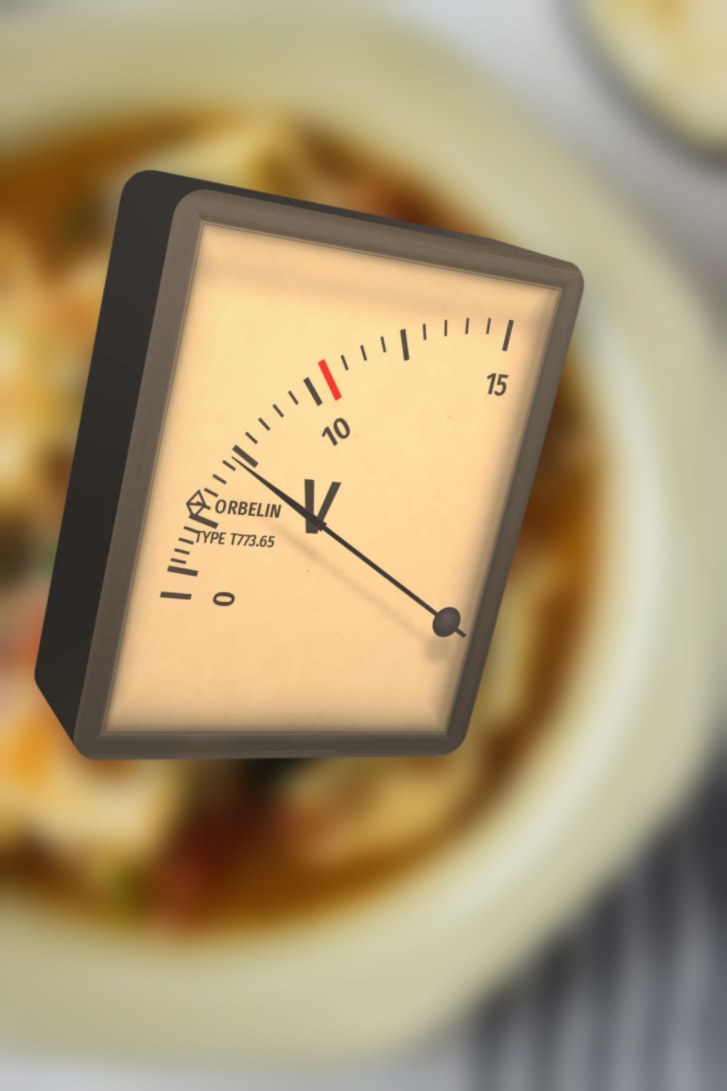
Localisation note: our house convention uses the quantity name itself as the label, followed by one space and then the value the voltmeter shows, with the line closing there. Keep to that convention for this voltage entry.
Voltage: 7.25 V
